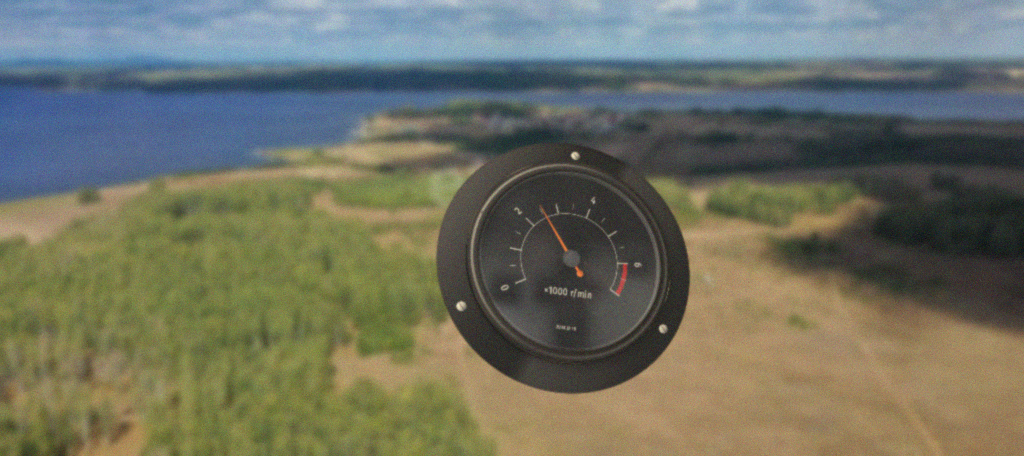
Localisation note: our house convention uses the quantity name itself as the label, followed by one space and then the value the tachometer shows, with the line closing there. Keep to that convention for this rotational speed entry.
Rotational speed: 2500 rpm
